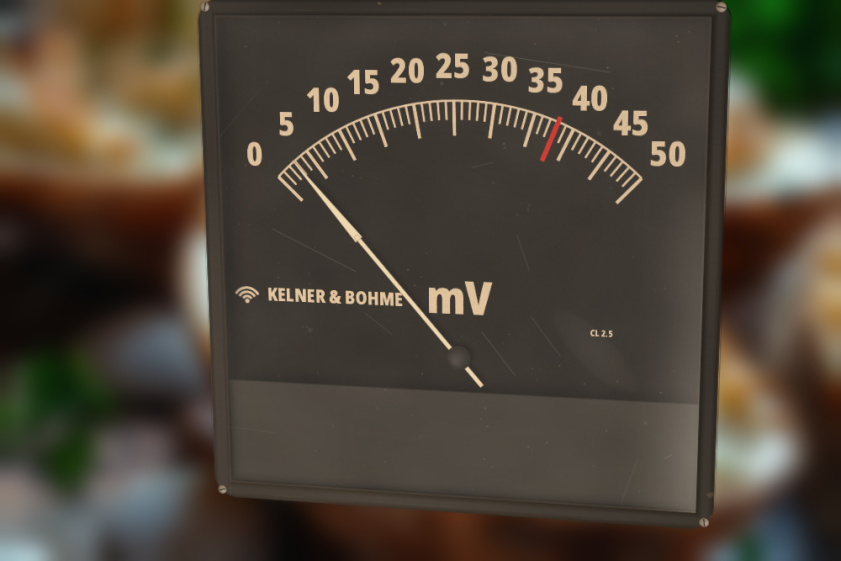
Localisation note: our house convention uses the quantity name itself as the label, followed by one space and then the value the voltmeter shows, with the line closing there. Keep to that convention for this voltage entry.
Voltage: 3 mV
